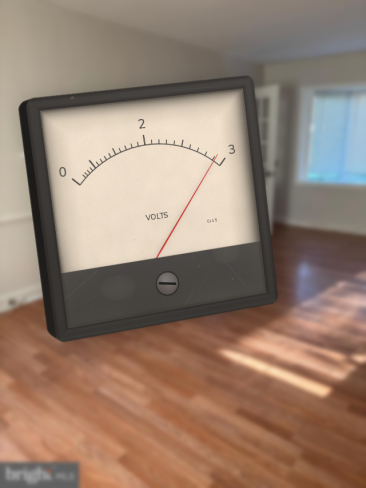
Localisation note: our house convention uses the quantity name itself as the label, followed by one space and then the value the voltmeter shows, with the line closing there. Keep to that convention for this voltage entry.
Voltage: 2.9 V
